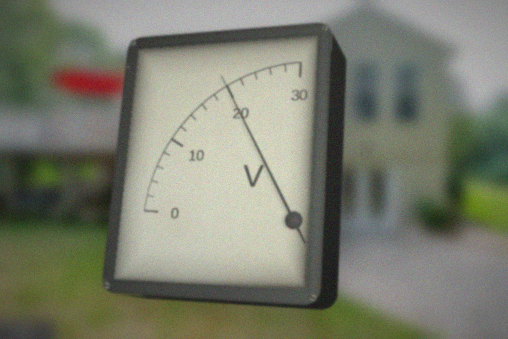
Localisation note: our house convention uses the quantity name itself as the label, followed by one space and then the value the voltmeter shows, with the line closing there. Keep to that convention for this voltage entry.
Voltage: 20 V
